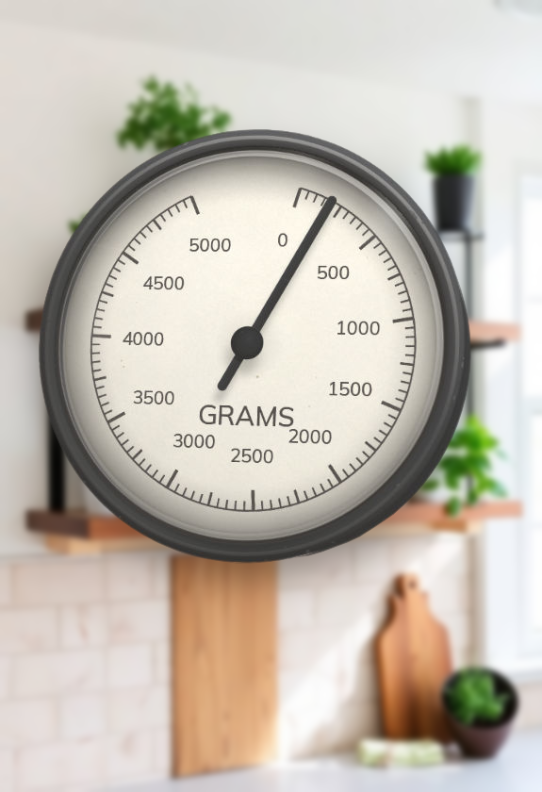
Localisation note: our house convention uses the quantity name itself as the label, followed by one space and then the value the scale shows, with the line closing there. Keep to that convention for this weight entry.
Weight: 200 g
